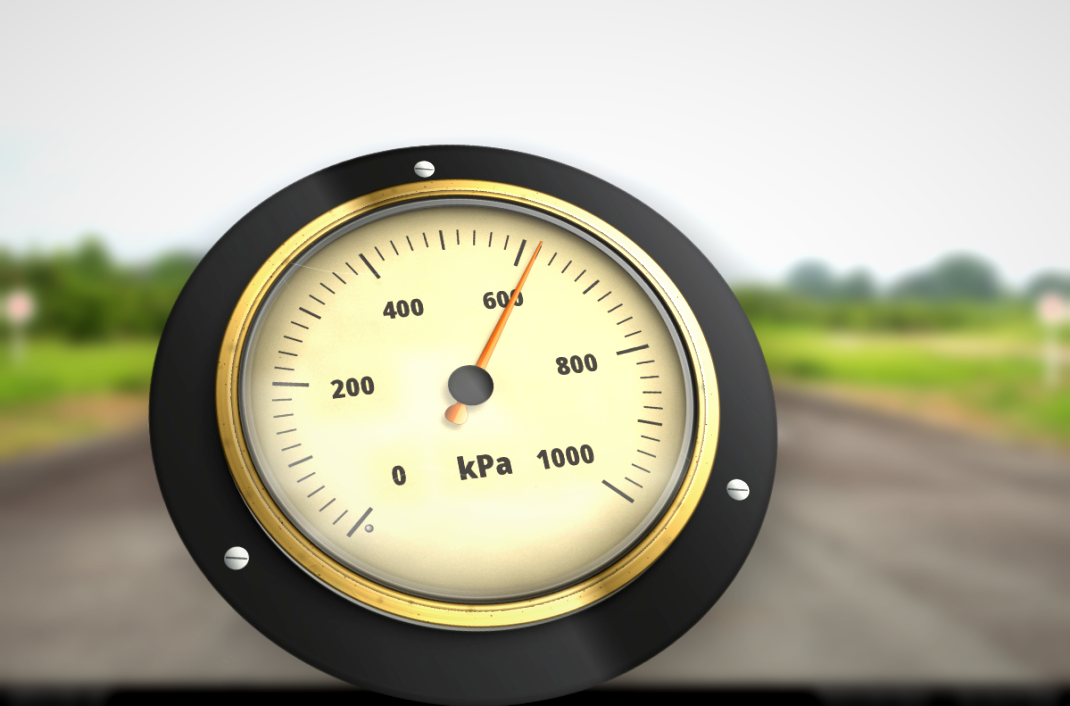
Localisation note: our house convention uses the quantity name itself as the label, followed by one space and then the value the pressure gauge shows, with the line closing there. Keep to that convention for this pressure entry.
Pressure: 620 kPa
